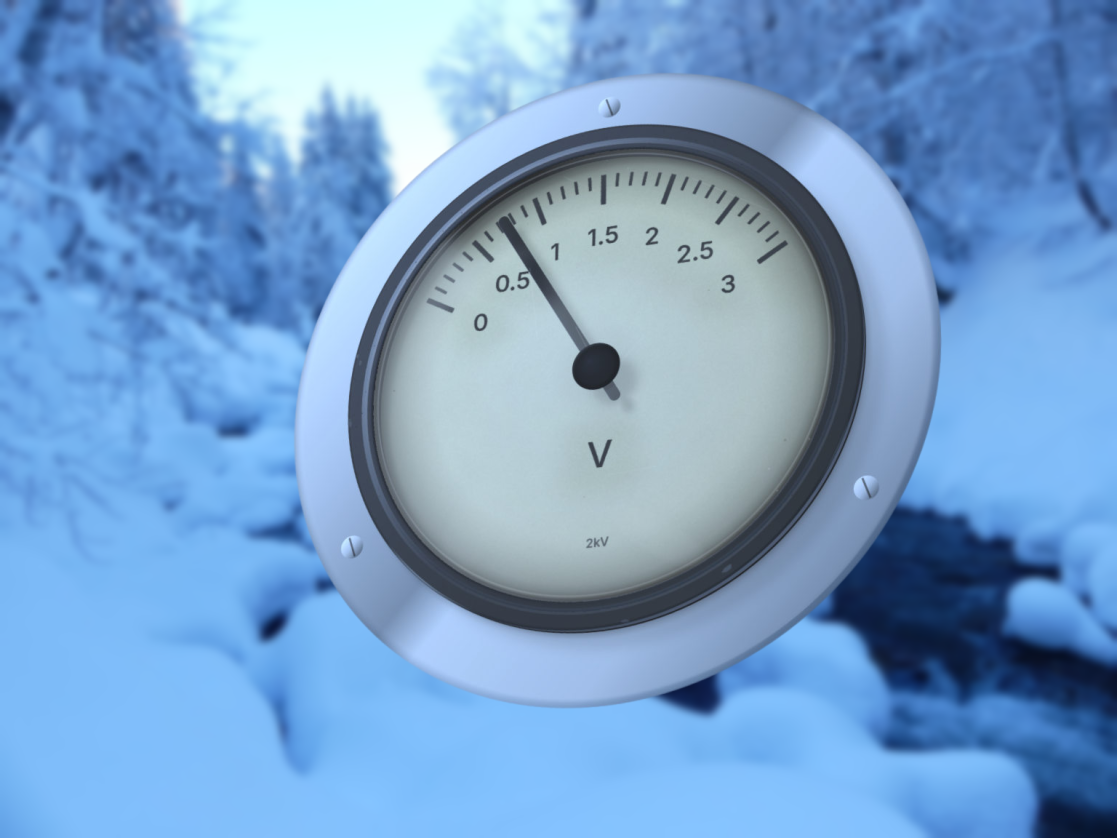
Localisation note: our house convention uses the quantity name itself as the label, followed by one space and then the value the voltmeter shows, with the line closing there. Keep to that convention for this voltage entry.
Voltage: 0.75 V
